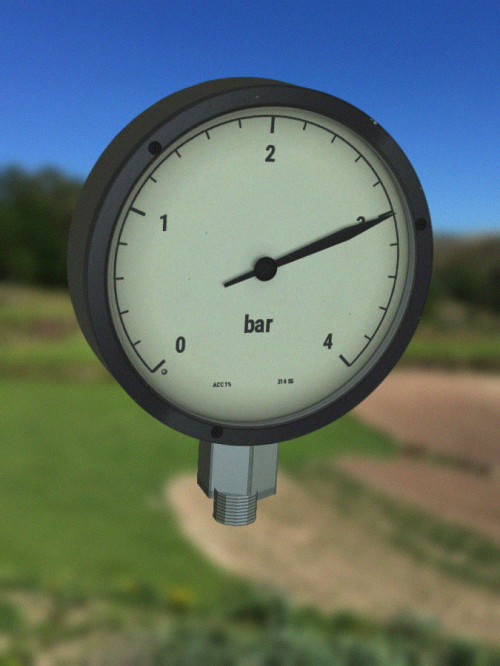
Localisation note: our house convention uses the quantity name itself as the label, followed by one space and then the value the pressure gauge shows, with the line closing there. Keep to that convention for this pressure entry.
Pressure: 3 bar
